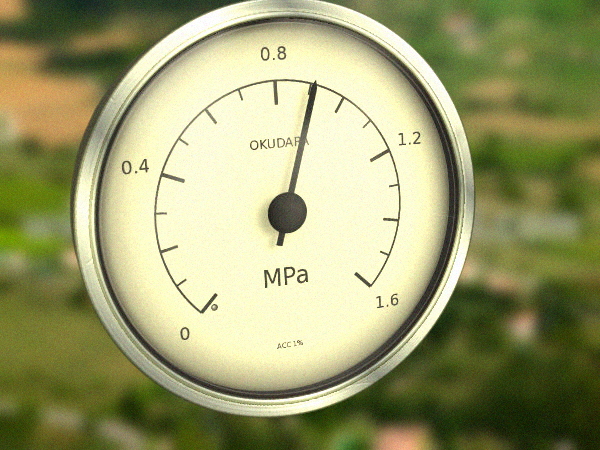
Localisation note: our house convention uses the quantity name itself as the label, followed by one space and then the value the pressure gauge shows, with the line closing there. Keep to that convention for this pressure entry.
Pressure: 0.9 MPa
